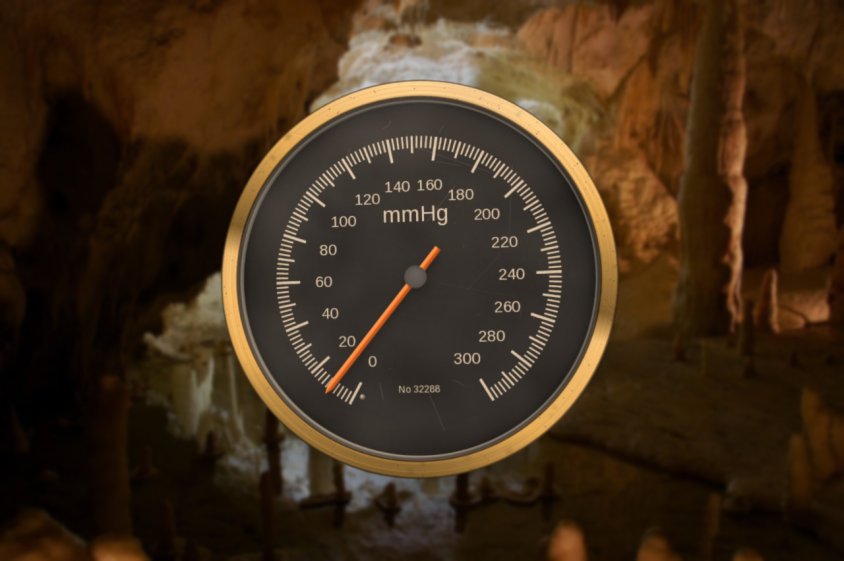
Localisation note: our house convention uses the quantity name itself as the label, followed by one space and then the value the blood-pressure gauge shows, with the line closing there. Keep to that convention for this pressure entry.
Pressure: 10 mmHg
